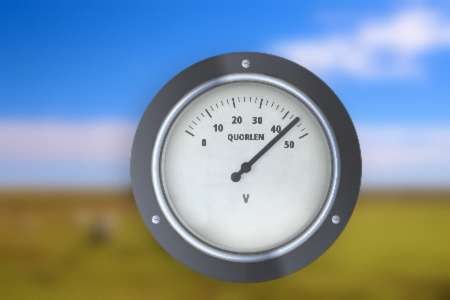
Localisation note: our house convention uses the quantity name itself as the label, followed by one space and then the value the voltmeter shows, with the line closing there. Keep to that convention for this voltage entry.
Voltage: 44 V
